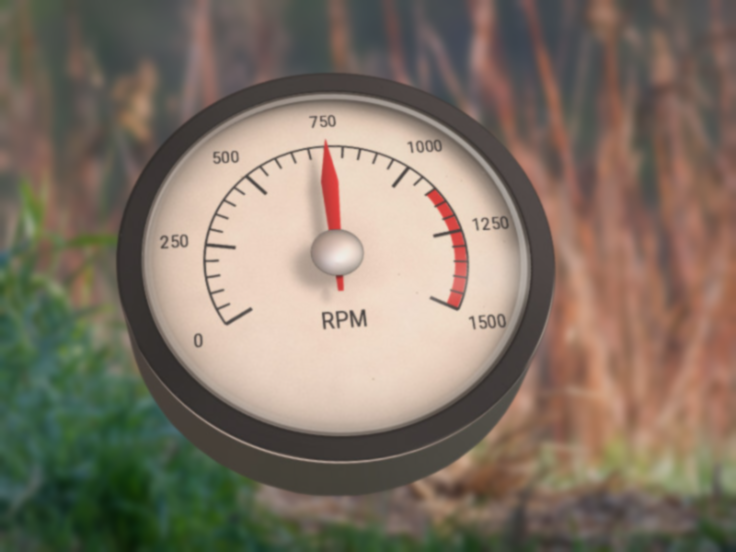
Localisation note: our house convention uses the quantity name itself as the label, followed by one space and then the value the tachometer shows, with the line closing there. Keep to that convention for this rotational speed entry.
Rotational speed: 750 rpm
